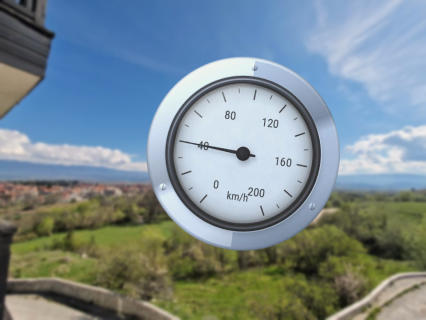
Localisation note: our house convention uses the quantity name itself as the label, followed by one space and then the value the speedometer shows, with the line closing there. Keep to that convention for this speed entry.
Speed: 40 km/h
